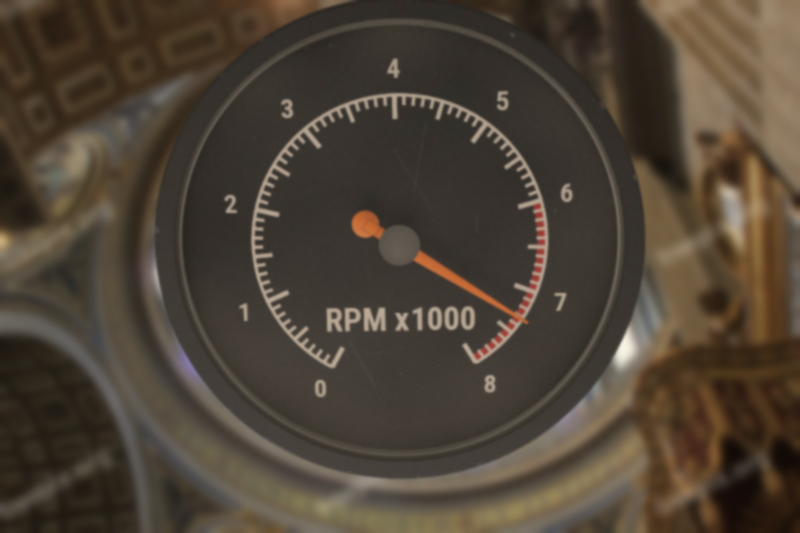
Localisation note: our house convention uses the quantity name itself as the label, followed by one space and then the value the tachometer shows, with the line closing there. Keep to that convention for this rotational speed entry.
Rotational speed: 7300 rpm
